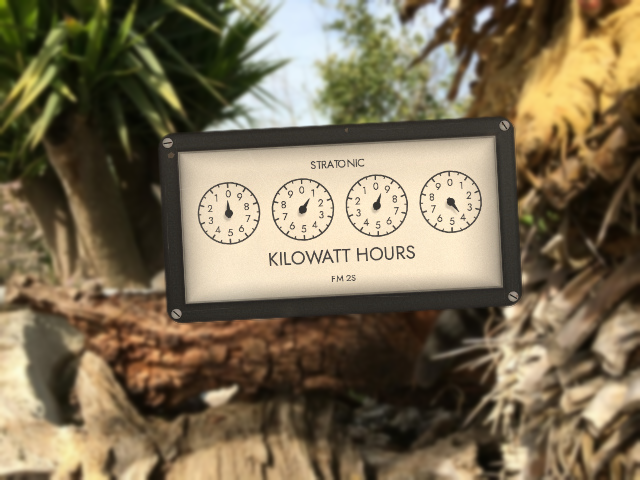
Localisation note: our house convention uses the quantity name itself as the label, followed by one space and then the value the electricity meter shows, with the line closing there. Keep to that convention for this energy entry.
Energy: 94 kWh
